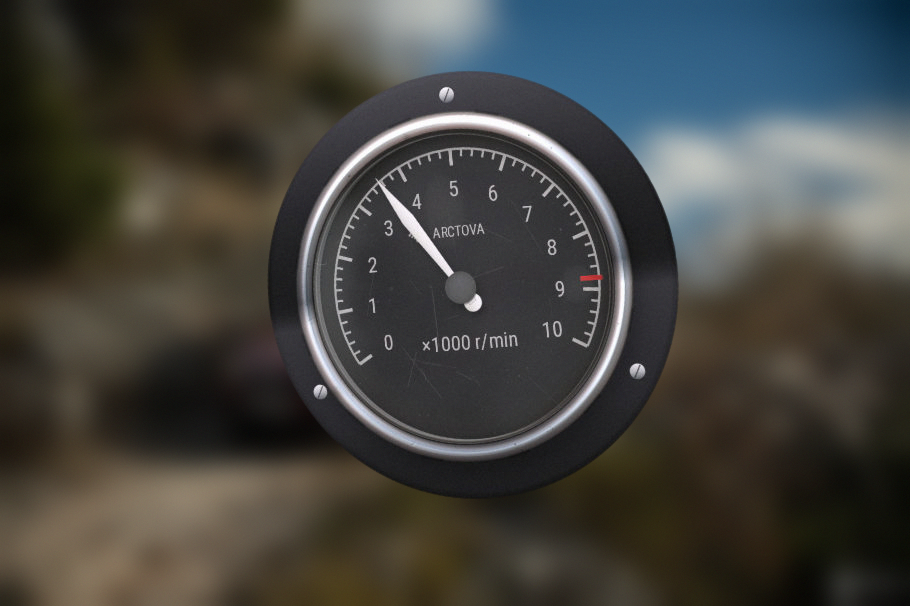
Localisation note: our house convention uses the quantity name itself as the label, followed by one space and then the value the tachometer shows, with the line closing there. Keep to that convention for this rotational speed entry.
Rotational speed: 3600 rpm
